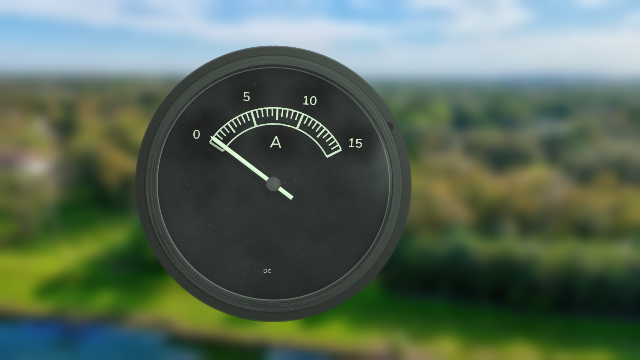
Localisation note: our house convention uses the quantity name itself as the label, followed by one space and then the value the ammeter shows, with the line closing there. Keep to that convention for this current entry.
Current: 0.5 A
